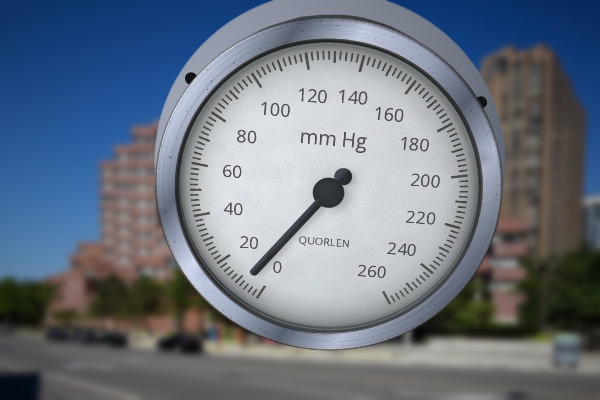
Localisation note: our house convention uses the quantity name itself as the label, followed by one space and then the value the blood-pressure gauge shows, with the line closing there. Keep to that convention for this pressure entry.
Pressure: 8 mmHg
